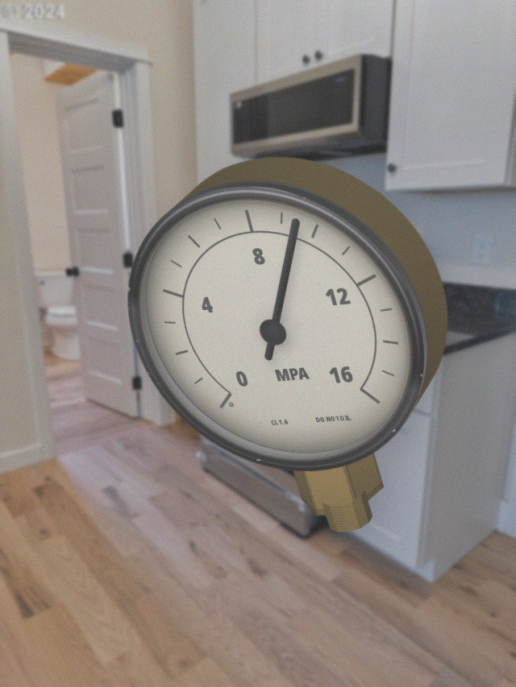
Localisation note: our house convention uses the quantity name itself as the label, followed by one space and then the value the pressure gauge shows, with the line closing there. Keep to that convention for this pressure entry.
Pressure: 9.5 MPa
